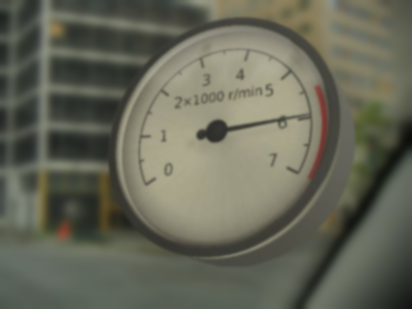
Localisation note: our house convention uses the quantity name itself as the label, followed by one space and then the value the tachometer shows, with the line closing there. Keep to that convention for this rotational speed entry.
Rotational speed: 6000 rpm
